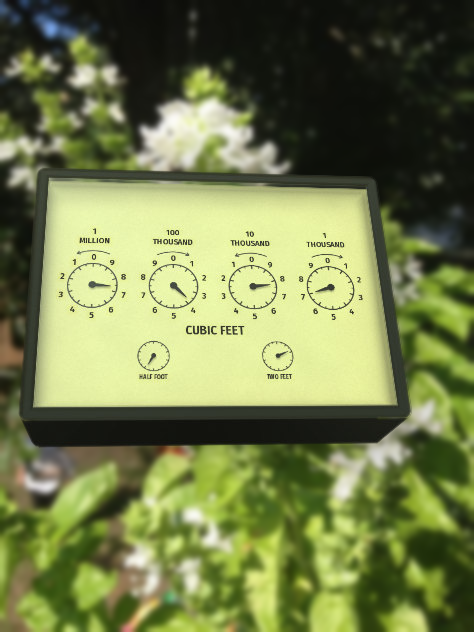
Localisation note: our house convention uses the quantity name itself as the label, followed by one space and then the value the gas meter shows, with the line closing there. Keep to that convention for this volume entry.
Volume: 737700 ft³
